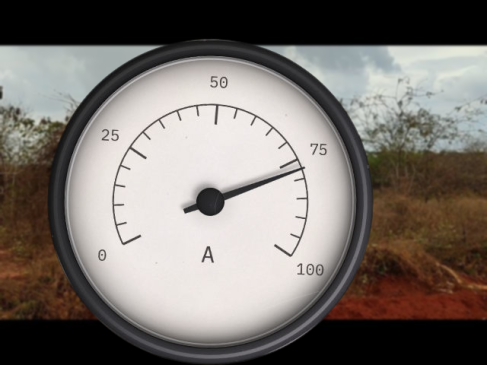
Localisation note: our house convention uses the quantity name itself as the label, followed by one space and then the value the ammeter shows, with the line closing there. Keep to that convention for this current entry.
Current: 77.5 A
